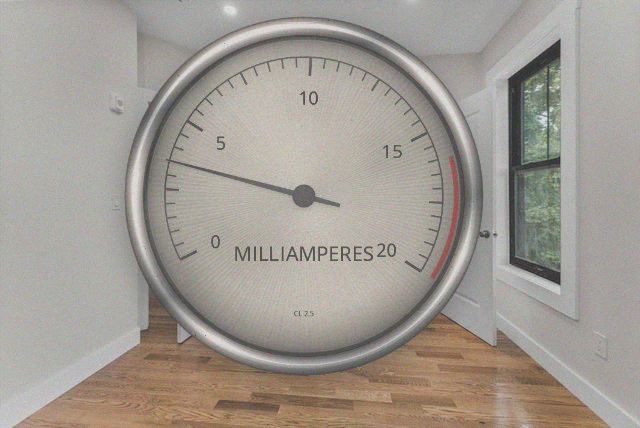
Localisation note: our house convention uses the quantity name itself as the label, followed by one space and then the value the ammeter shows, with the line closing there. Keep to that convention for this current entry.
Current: 3.5 mA
